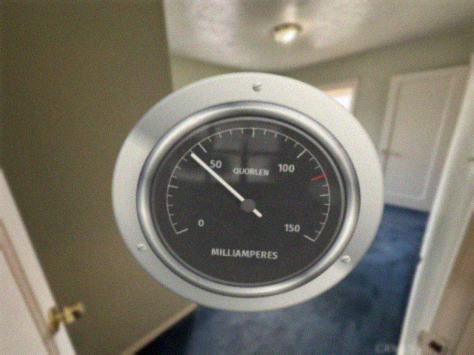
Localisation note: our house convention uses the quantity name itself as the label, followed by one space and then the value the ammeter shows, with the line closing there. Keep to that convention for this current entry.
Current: 45 mA
